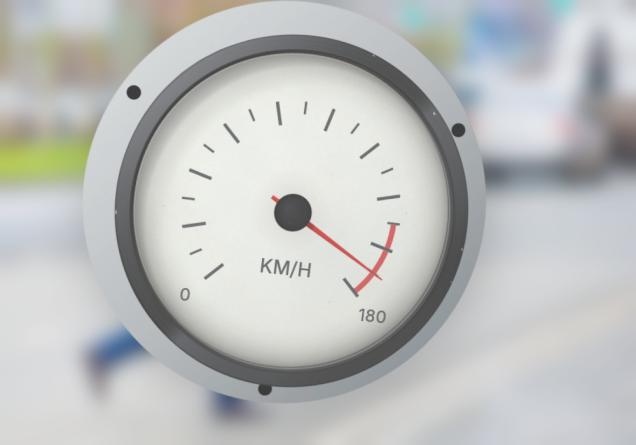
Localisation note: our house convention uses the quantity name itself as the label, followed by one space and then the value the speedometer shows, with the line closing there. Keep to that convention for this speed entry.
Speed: 170 km/h
